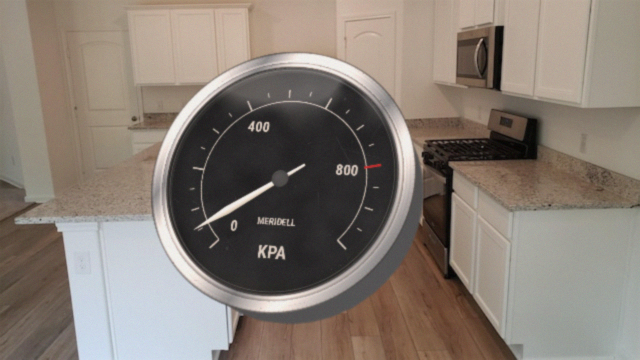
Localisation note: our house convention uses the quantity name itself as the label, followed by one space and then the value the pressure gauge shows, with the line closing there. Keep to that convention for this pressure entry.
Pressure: 50 kPa
